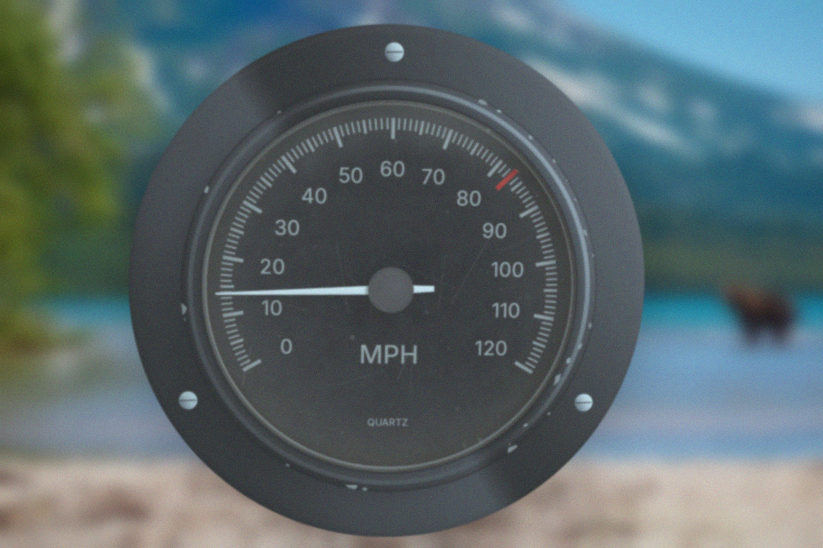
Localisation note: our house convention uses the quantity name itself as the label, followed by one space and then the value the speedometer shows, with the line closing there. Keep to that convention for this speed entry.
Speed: 14 mph
